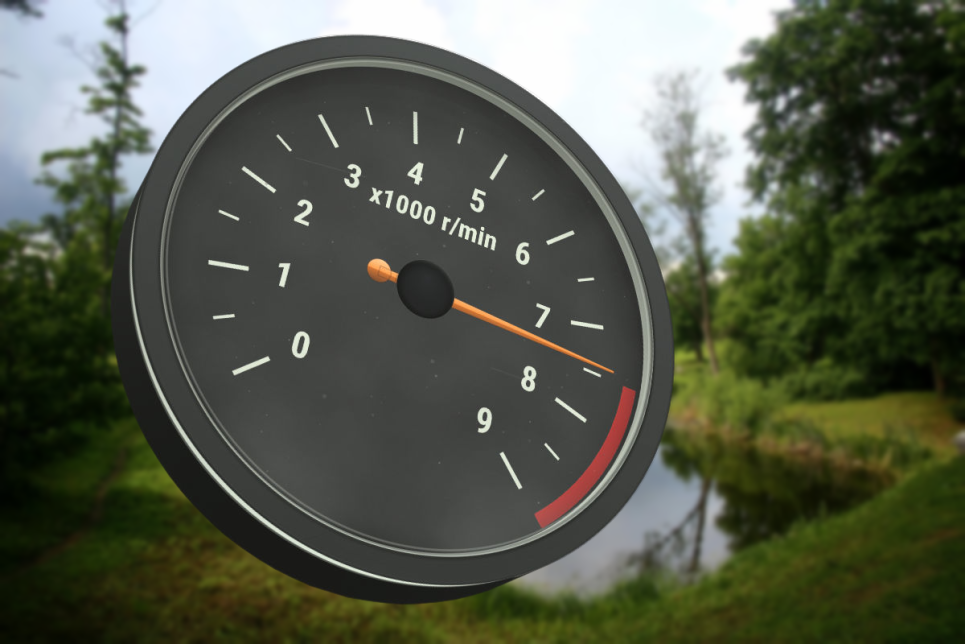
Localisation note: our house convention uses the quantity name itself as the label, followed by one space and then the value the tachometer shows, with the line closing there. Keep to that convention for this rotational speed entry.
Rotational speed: 7500 rpm
